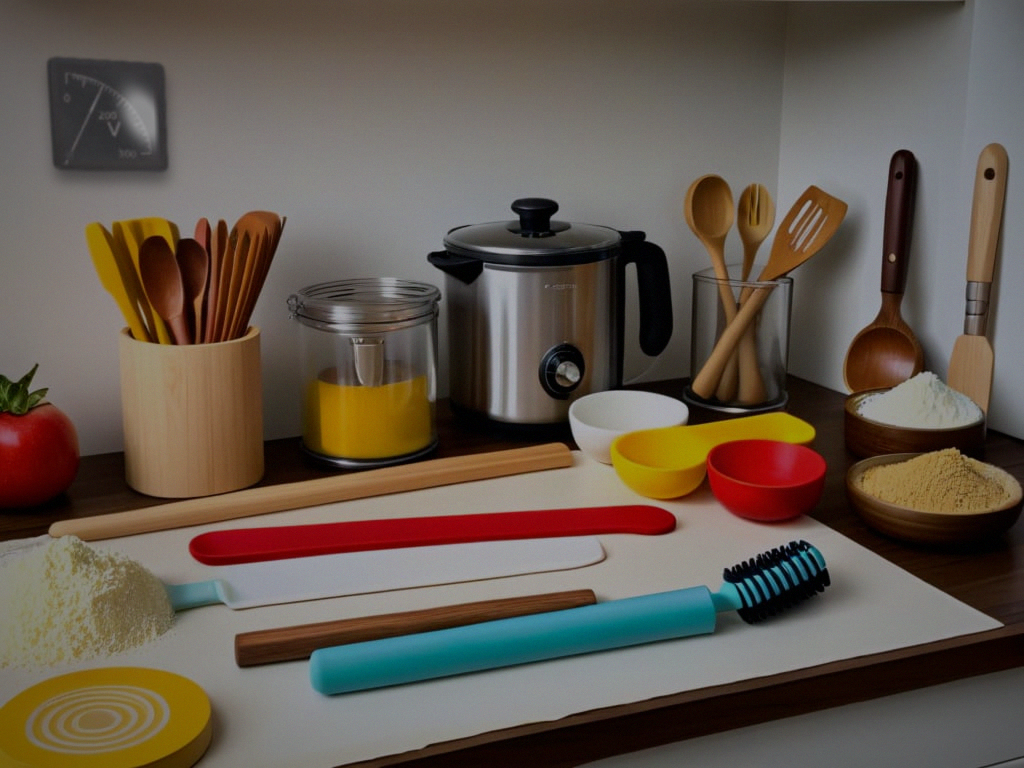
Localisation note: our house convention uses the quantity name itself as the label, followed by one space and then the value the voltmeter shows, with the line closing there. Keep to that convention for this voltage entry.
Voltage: 150 V
